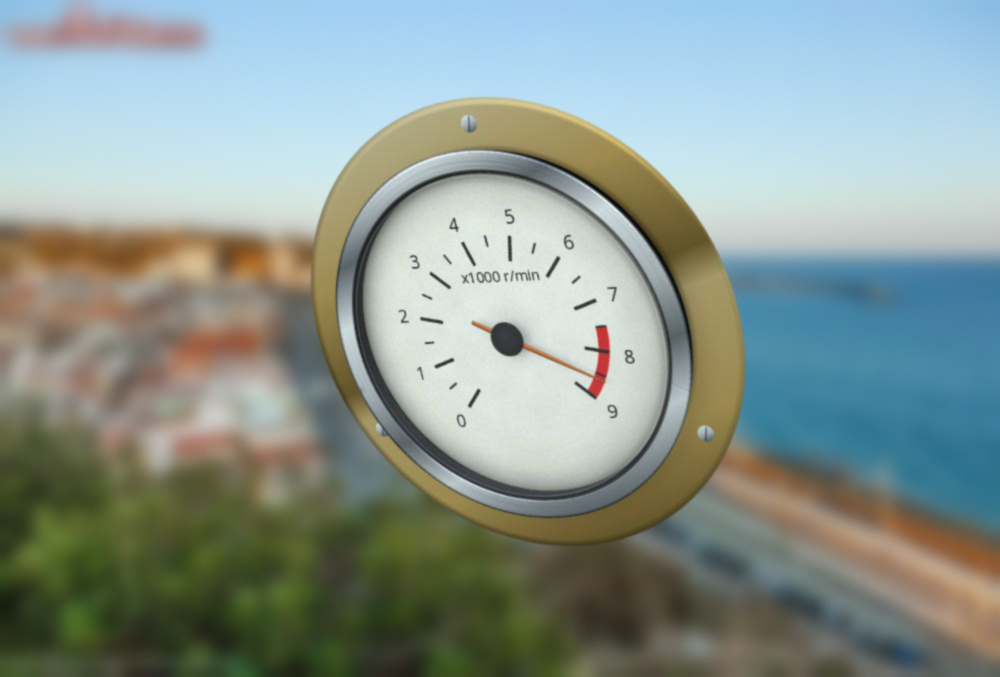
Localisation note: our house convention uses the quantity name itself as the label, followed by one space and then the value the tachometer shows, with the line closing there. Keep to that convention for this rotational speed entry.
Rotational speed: 8500 rpm
